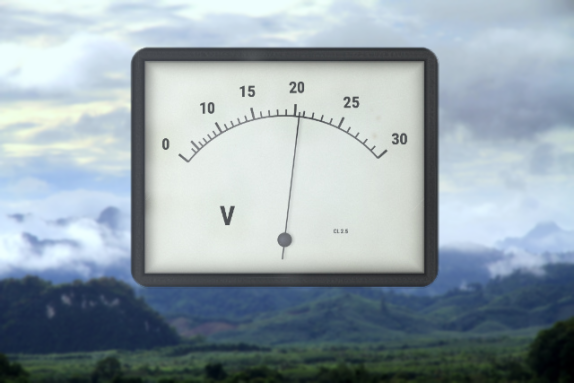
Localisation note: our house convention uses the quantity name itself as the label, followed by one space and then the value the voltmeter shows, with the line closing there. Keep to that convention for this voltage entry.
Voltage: 20.5 V
